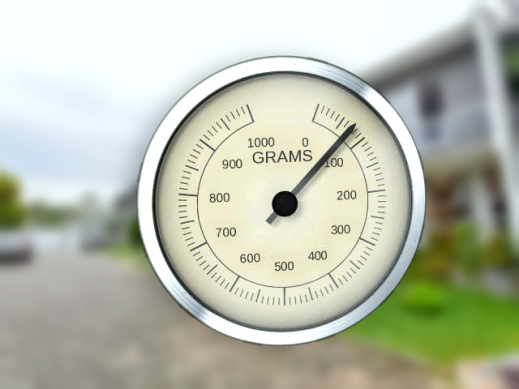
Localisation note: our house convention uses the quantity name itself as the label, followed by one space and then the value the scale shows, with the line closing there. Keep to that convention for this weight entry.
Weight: 70 g
